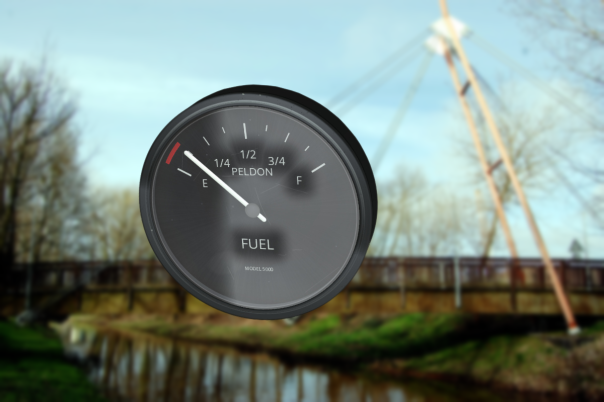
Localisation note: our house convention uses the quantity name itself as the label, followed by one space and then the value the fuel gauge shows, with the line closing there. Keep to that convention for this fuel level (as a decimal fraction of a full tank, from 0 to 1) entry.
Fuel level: 0.125
